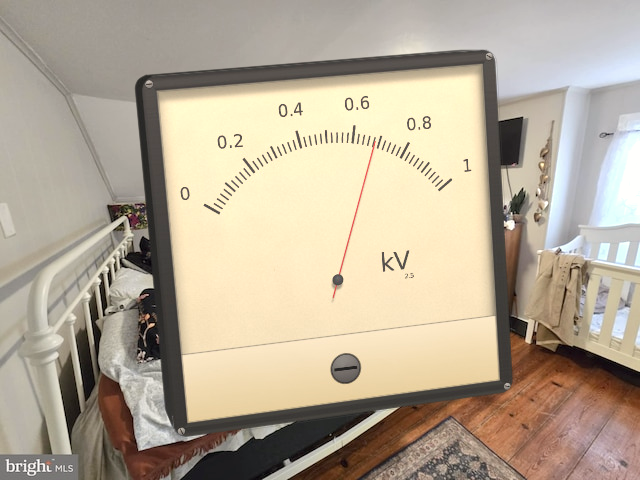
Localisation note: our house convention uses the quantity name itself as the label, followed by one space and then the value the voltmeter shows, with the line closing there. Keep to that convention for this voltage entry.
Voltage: 0.68 kV
